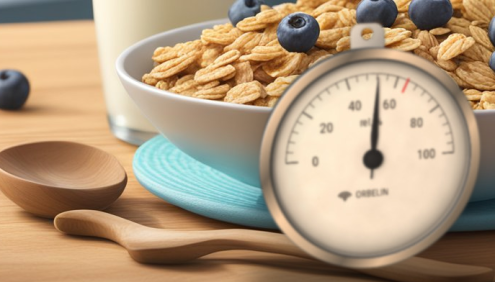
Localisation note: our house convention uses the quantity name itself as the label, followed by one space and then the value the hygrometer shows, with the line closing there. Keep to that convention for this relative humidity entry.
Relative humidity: 52 %
